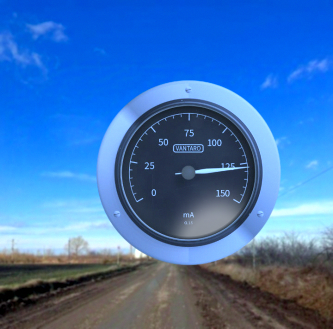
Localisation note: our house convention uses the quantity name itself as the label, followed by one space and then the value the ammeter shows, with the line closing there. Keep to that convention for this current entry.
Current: 127.5 mA
